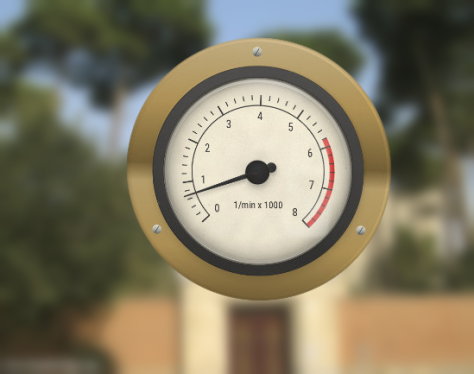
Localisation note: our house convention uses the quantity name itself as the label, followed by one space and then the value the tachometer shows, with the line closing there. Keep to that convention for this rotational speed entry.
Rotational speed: 700 rpm
